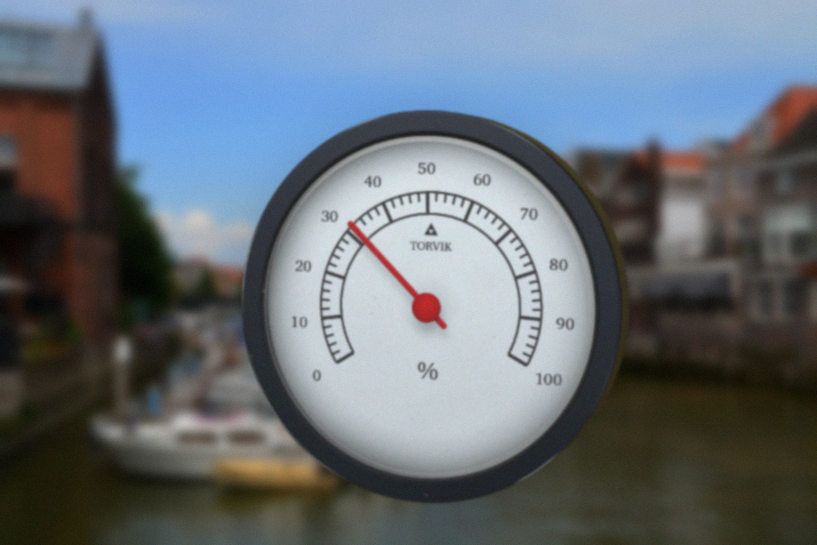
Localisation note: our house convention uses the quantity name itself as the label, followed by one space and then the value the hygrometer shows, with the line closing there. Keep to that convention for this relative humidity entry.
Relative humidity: 32 %
